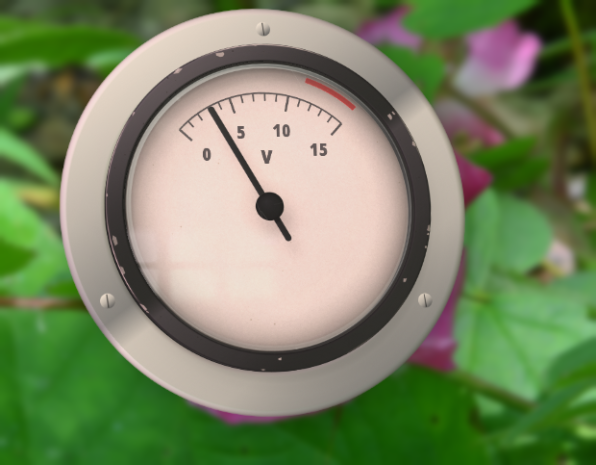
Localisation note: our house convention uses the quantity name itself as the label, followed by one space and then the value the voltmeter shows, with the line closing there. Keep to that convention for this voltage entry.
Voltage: 3 V
